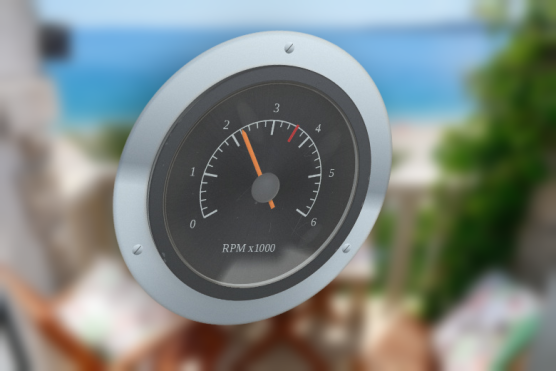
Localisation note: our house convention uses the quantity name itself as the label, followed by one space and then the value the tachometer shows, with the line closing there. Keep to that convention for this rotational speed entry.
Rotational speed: 2200 rpm
